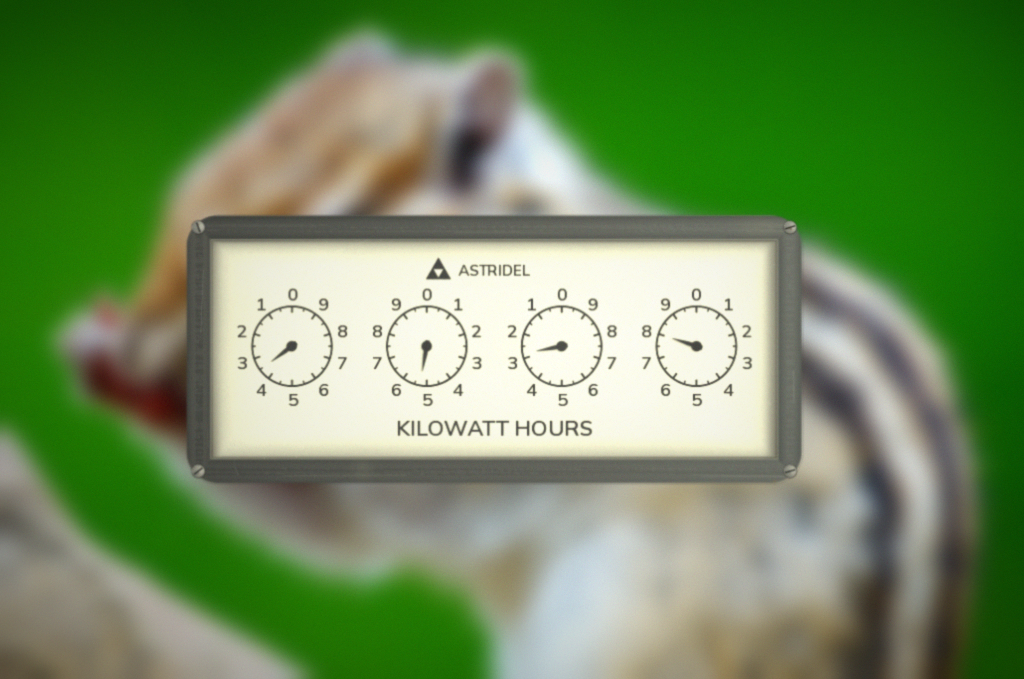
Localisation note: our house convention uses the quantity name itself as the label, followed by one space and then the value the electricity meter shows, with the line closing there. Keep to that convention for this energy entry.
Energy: 3528 kWh
